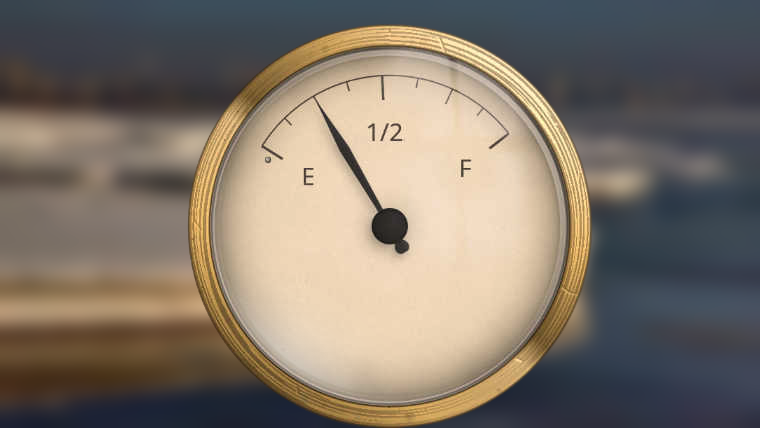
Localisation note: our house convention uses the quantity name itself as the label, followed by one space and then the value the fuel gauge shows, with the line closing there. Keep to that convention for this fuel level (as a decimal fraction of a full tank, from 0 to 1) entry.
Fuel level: 0.25
